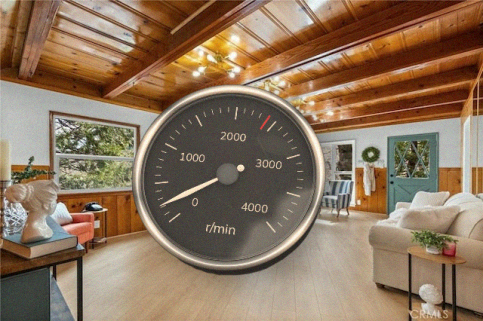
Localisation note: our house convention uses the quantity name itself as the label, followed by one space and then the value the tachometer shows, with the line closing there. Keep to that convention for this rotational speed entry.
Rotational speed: 200 rpm
